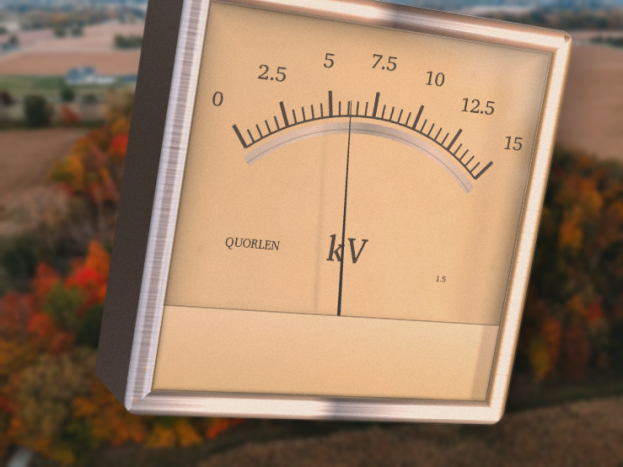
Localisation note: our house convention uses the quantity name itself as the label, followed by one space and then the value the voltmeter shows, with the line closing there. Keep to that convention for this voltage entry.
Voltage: 6 kV
